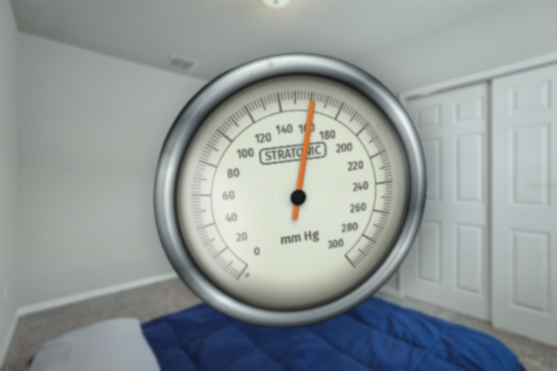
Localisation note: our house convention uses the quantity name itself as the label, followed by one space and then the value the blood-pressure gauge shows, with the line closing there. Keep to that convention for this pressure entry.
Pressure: 160 mmHg
